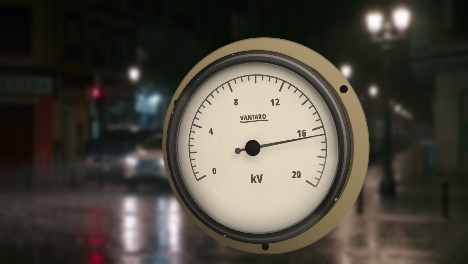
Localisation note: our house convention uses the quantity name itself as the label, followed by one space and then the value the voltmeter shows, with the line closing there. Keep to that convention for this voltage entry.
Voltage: 16.5 kV
